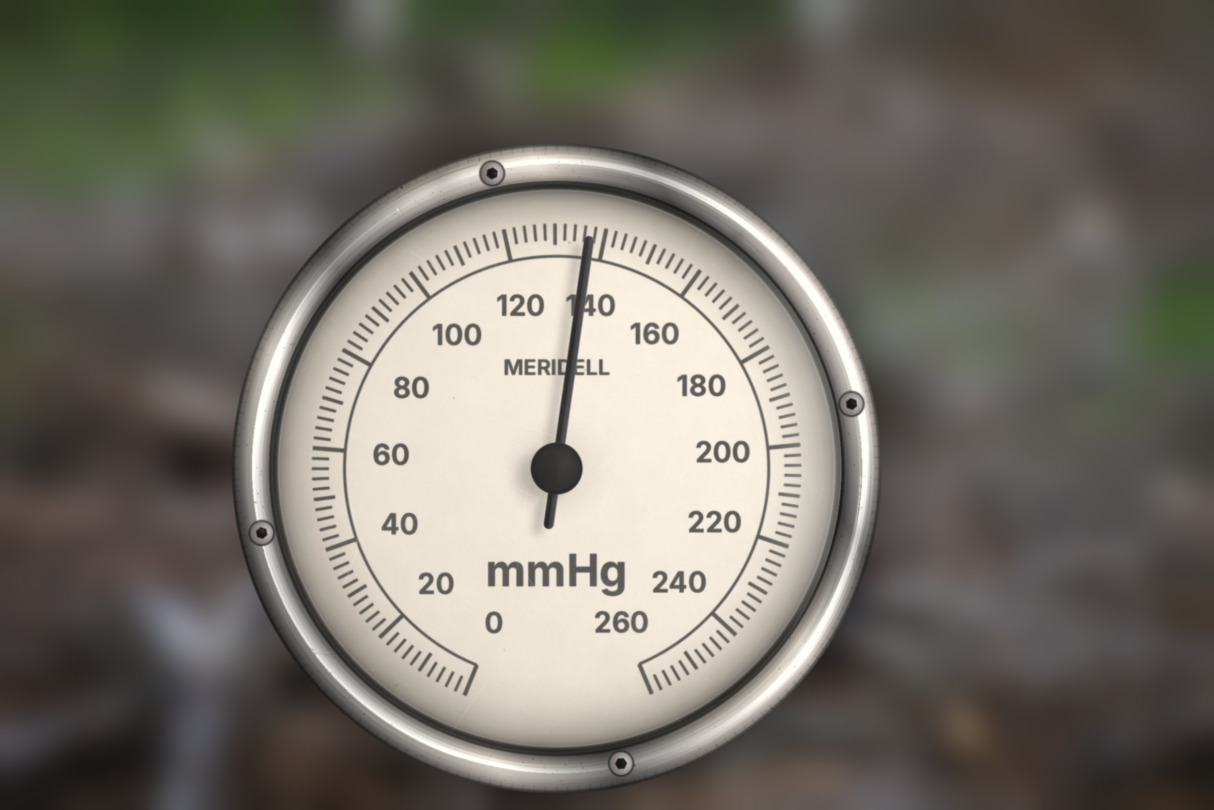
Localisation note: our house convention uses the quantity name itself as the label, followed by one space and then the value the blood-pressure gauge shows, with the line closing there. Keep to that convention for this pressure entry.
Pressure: 137 mmHg
